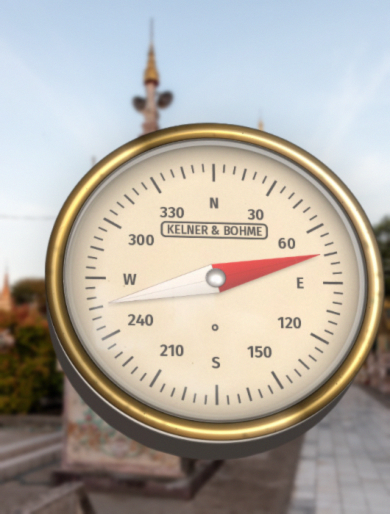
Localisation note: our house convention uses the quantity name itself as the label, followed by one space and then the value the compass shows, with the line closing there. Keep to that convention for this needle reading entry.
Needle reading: 75 °
